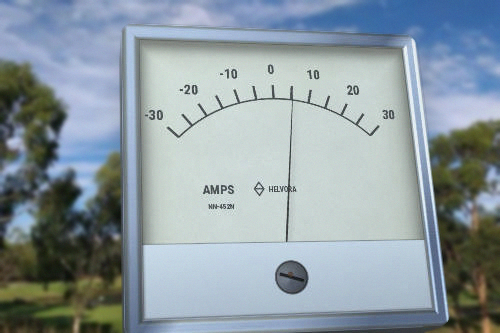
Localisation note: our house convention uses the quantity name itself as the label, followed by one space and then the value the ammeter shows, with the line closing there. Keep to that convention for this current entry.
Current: 5 A
